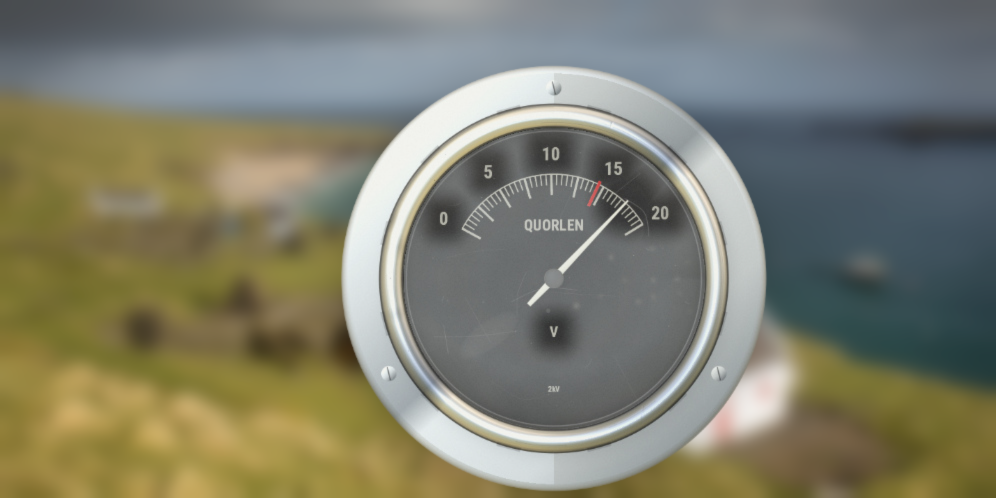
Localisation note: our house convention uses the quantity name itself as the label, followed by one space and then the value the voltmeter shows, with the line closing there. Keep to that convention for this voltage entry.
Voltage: 17.5 V
